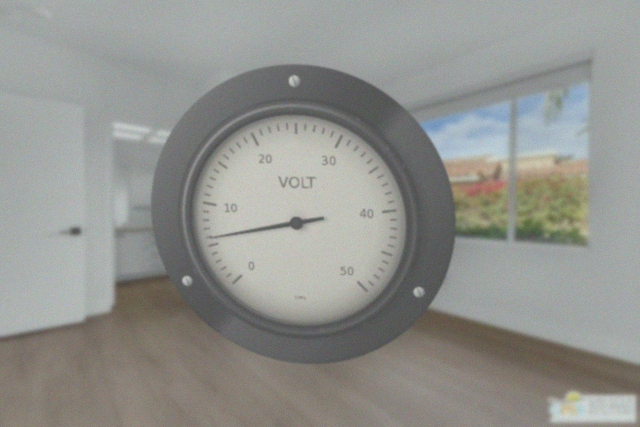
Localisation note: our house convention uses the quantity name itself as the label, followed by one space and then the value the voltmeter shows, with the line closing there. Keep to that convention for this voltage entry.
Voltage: 6 V
